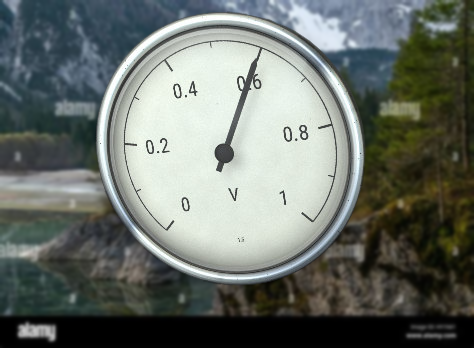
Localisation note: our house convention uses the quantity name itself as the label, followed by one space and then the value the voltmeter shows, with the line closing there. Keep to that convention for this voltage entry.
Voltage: 0.6 V
